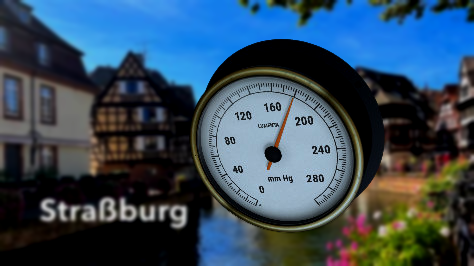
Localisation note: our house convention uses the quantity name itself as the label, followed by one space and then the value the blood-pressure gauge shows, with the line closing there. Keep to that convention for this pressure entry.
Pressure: 180 mmHg
